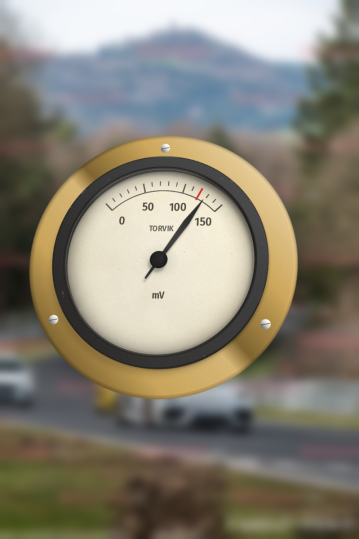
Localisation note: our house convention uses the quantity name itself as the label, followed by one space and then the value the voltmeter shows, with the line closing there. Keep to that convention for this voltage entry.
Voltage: 130 mV
